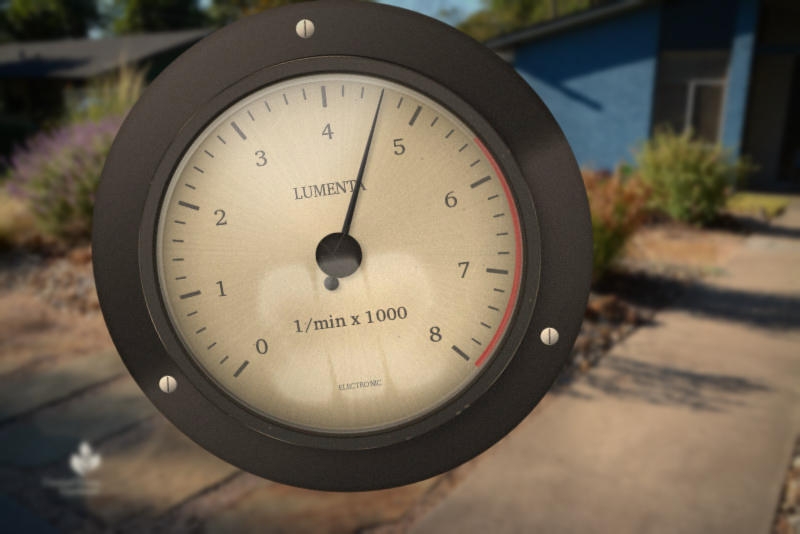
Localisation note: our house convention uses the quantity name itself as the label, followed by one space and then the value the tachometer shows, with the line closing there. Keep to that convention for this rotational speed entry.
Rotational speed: 4600 rpm
